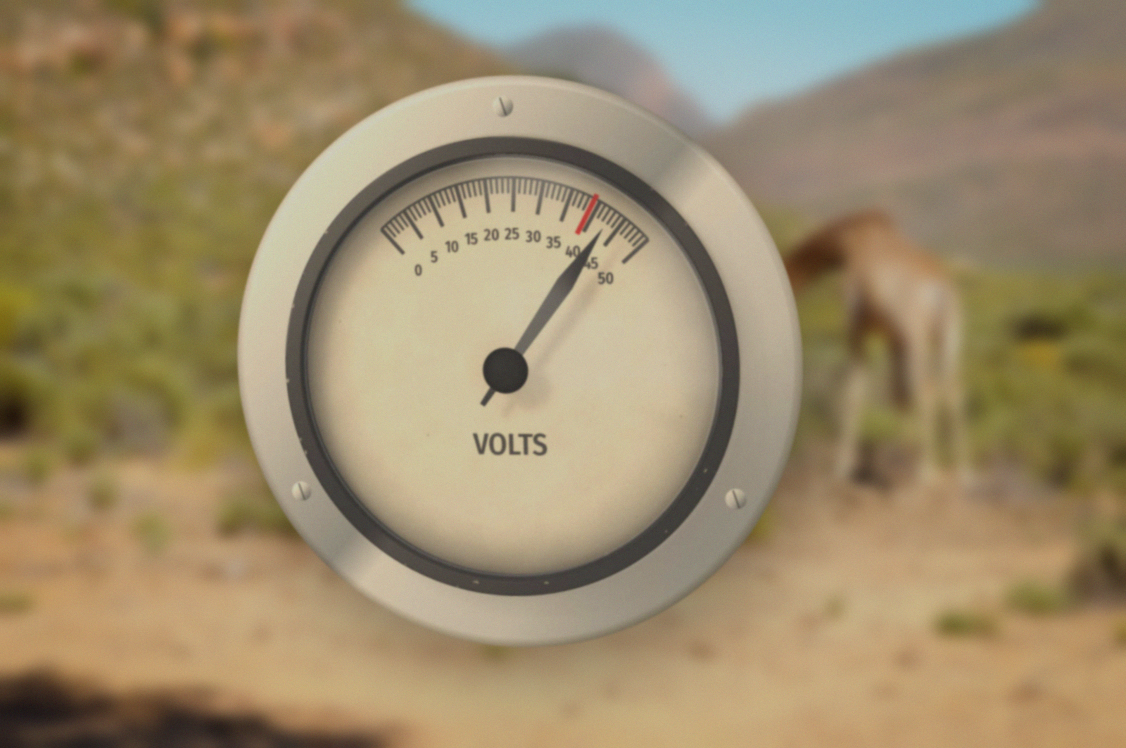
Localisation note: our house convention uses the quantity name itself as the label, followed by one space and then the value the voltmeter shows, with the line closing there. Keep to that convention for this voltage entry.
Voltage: 43 V
